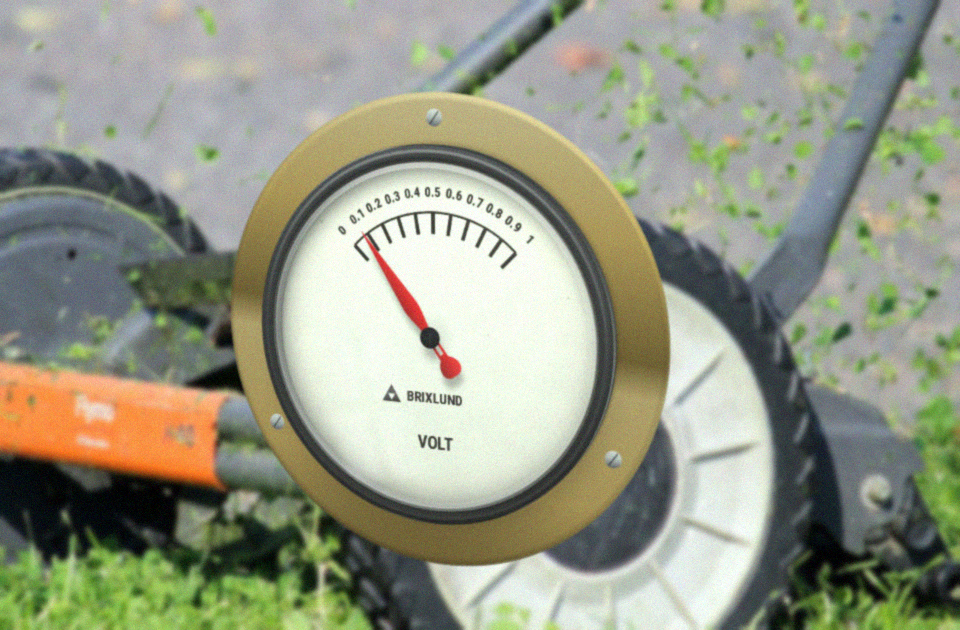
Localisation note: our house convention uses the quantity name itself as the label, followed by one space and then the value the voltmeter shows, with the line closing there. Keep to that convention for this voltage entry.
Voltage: 0.1 V
